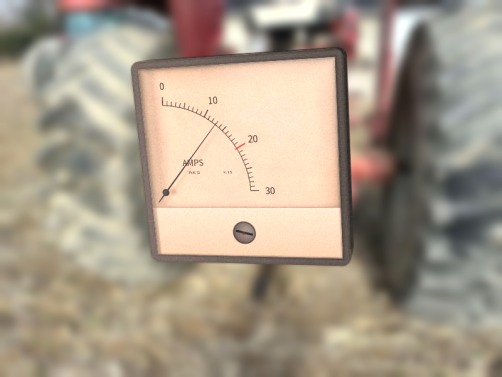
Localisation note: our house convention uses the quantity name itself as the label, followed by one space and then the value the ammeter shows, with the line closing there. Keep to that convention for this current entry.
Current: 13 A
